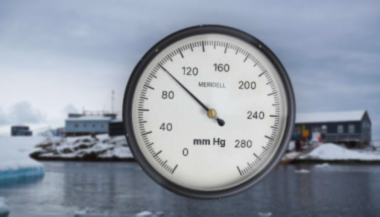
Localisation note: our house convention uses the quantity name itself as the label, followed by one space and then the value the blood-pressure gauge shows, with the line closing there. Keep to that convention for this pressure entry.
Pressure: 100 mmHg
